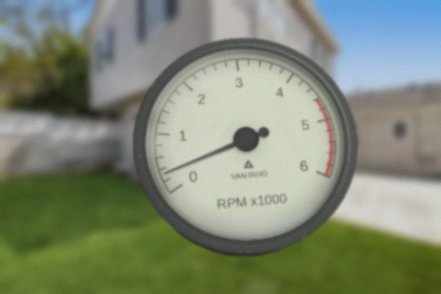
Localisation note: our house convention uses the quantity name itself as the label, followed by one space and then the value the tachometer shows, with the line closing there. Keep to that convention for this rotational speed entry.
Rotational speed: 300 rpm
